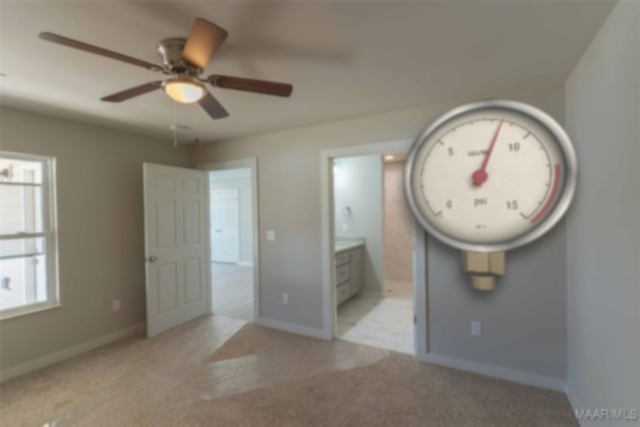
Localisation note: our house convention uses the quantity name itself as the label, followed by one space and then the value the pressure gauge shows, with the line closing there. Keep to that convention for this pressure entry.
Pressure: 8.5 psi
